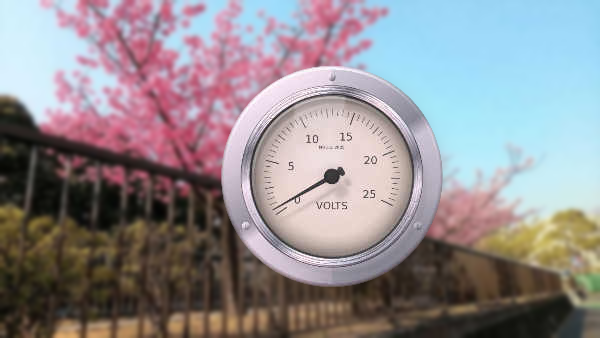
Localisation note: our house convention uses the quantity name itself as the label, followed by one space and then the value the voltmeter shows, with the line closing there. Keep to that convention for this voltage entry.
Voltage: 0.5 V
